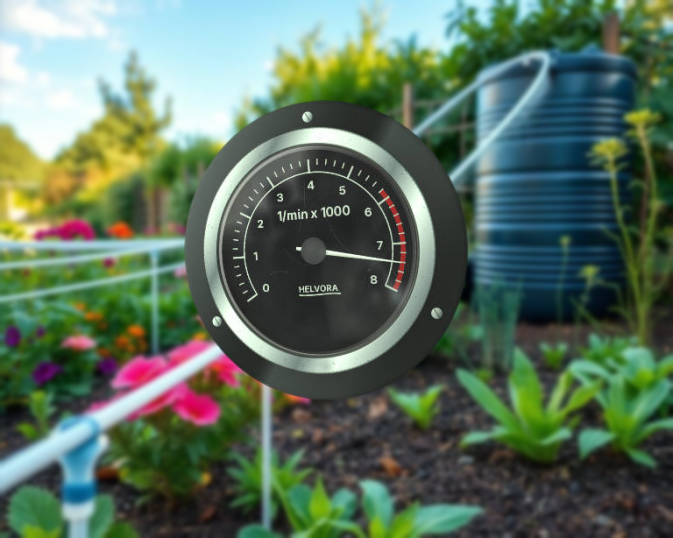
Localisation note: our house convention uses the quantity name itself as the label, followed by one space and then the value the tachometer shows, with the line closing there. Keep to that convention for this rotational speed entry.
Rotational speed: 7400 rpm
